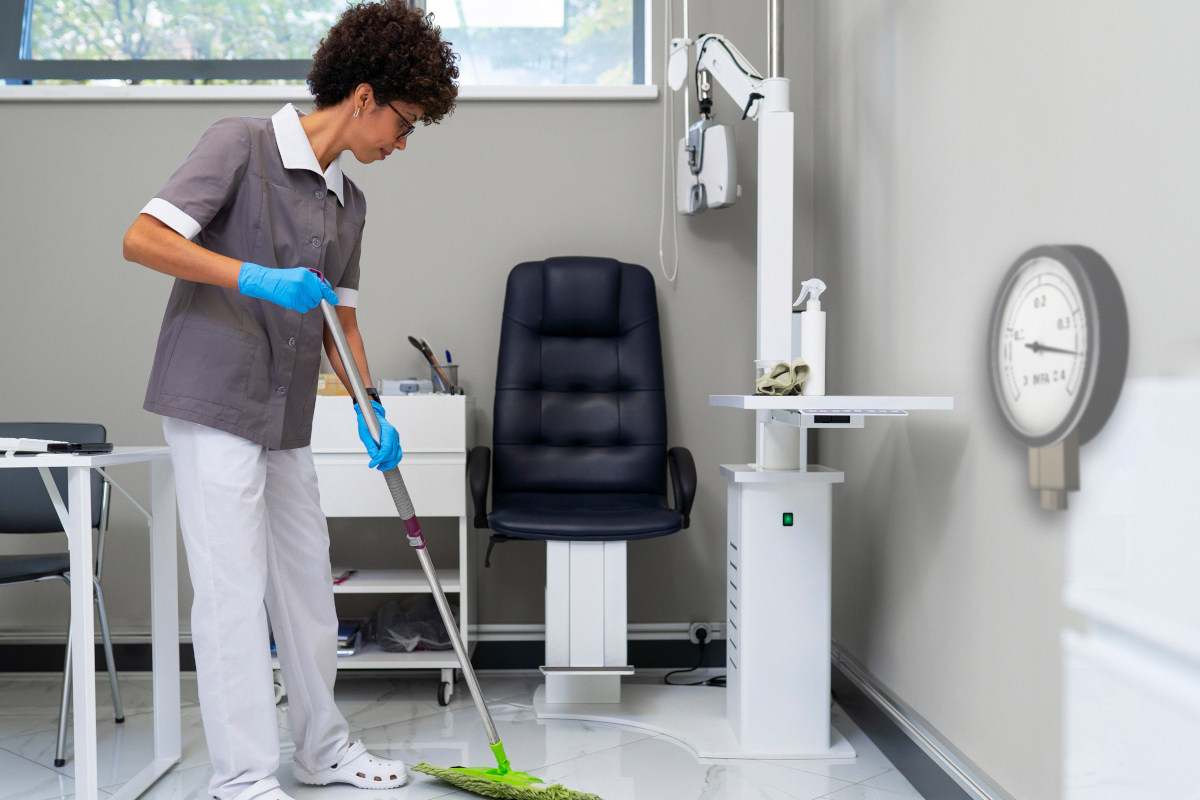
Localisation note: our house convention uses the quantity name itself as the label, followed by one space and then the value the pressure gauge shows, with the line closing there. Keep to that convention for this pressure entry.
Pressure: 0.35 MPa
